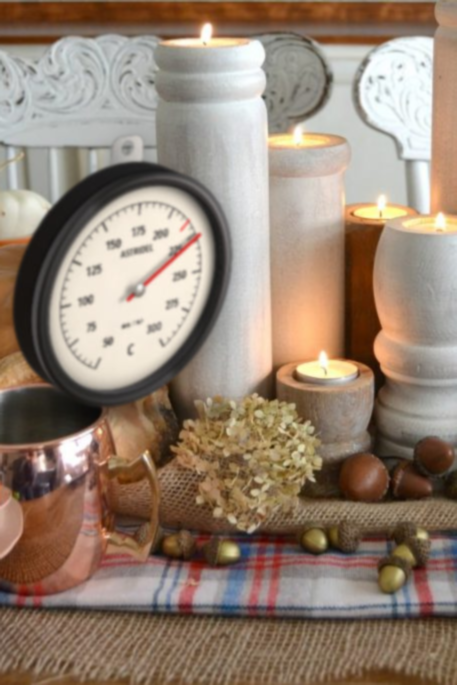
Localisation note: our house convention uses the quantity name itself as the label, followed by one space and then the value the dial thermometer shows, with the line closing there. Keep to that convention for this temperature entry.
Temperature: 225 °C
